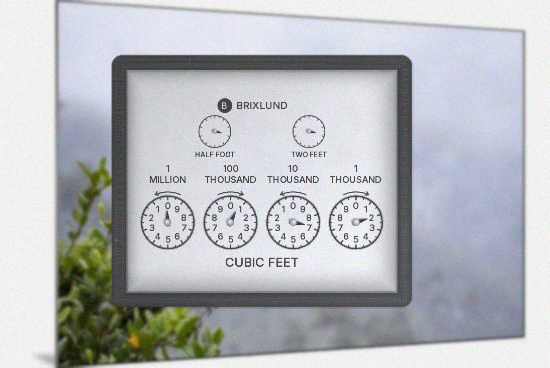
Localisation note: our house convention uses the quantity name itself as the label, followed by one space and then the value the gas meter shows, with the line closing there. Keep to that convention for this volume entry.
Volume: 7200 ft³
